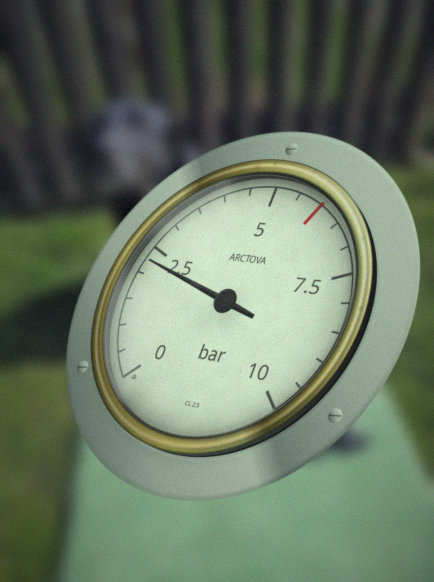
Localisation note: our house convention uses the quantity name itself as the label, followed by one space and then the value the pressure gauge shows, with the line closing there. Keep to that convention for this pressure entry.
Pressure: 2.25 bar
